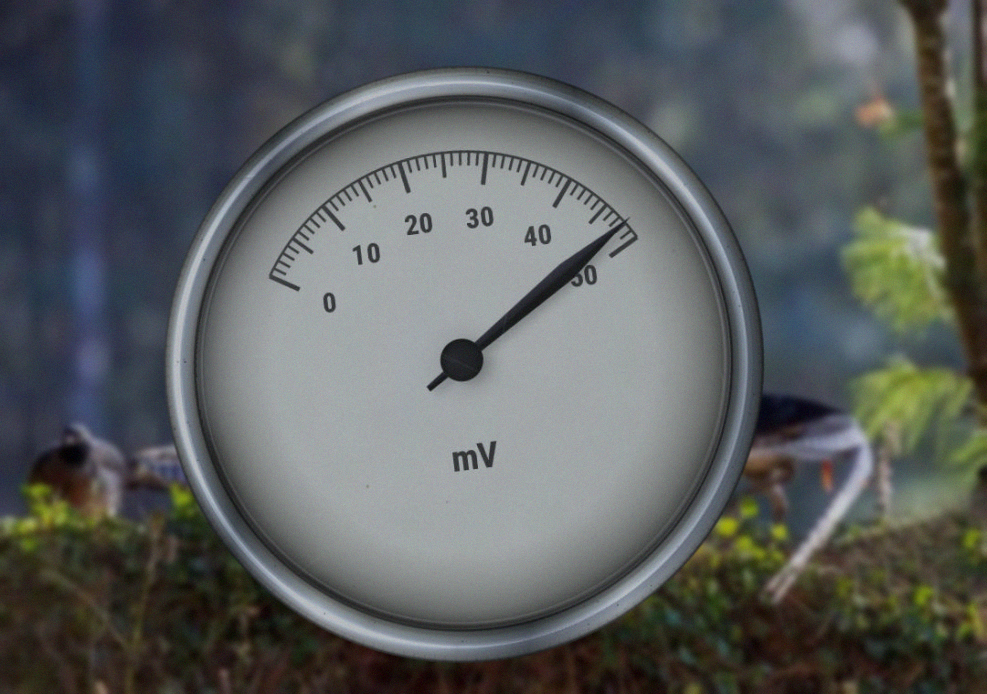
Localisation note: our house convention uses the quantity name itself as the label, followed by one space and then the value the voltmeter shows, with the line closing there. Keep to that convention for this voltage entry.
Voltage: 48 mV
